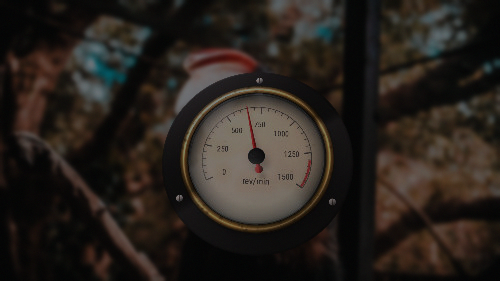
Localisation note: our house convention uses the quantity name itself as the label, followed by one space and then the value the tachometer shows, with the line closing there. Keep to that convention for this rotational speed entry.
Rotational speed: 650 rpm
